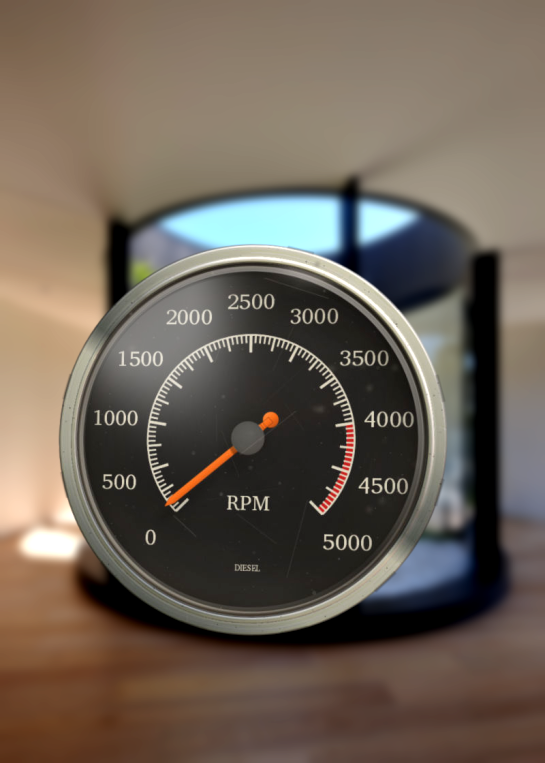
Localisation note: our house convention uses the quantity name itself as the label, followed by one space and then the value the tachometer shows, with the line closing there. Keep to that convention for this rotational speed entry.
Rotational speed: 100 rpm
